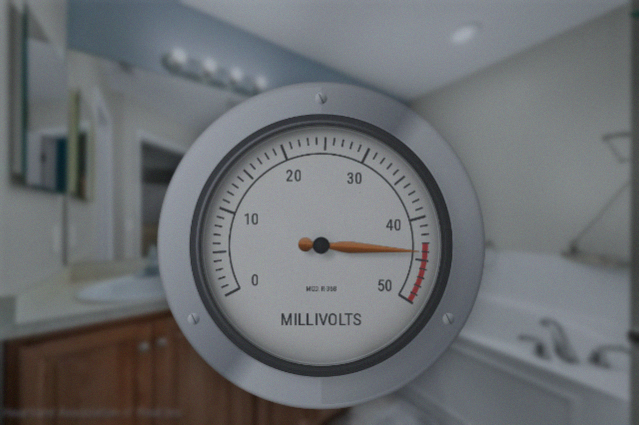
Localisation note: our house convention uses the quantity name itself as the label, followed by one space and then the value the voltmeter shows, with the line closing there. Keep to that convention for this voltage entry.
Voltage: 44 mV
